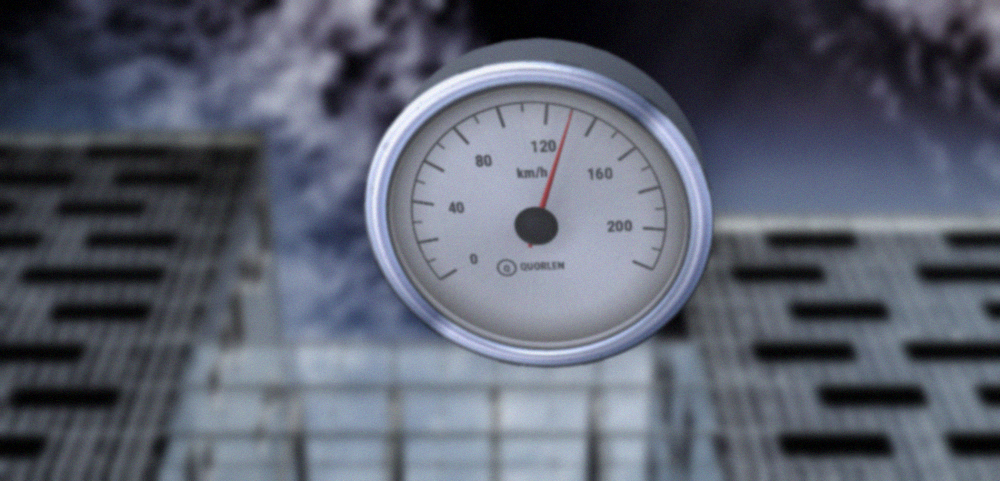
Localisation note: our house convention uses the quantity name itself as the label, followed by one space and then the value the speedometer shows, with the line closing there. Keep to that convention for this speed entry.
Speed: 130 km/h
